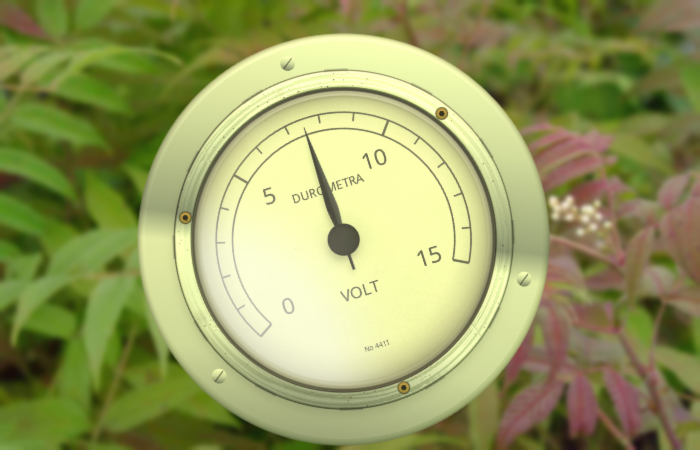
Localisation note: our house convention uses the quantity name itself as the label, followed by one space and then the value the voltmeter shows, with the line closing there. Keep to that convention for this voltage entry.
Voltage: 7.5 V
